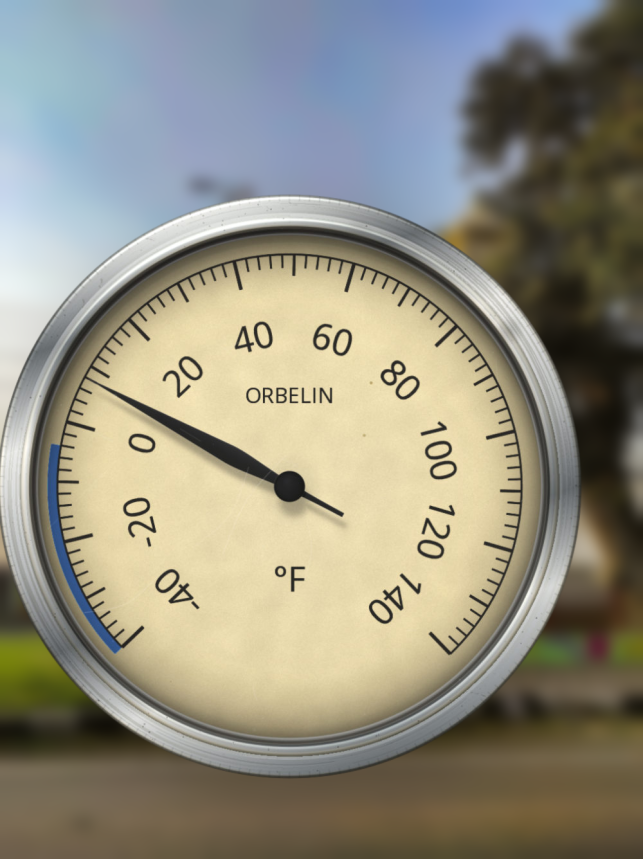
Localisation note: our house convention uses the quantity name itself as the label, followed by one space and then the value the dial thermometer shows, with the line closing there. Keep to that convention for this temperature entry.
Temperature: 8 °F
